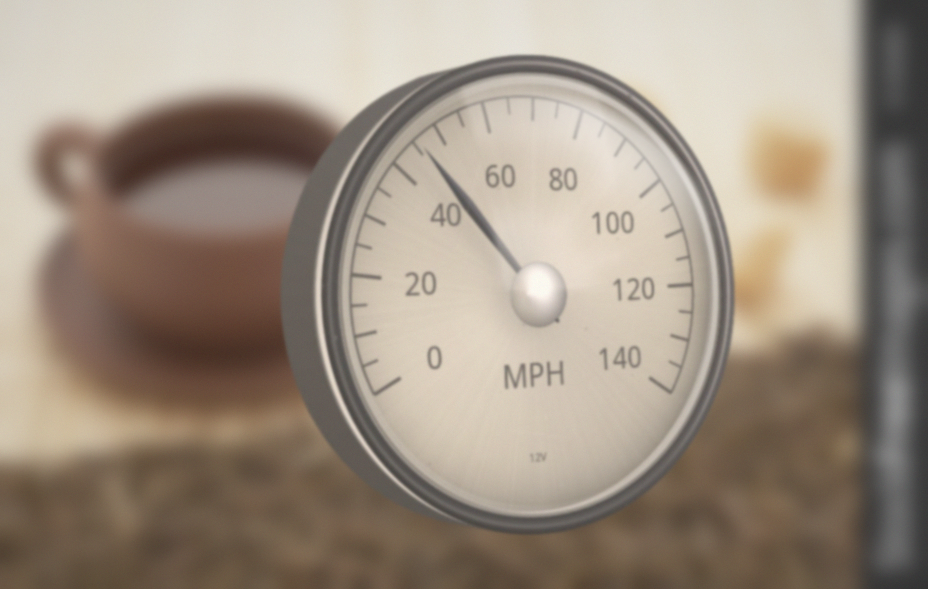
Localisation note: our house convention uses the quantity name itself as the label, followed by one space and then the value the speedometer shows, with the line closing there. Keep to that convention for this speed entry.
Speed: 45 mph
